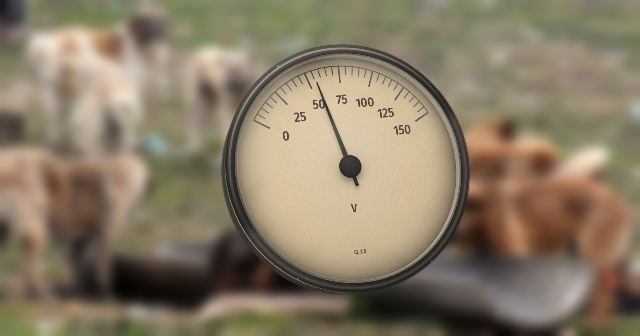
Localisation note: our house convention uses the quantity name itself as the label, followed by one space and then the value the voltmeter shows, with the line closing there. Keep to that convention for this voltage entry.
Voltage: 55 V
